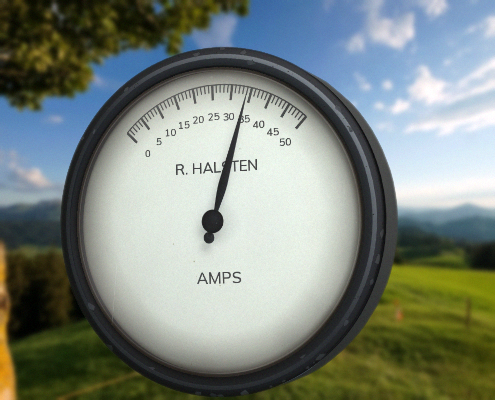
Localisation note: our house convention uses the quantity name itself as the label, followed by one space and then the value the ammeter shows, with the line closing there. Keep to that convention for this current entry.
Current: 35 A
